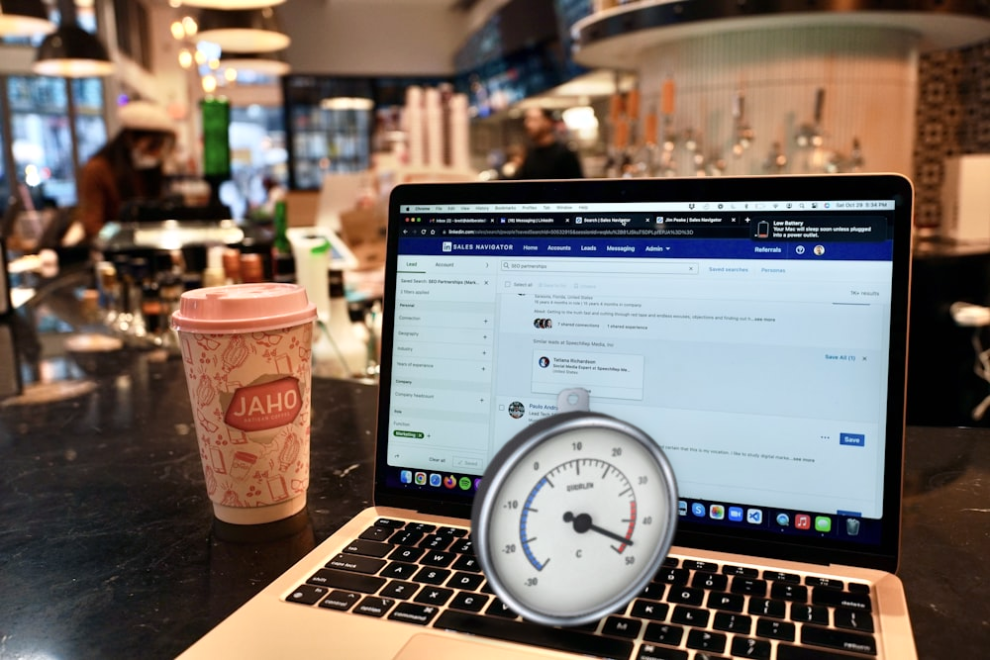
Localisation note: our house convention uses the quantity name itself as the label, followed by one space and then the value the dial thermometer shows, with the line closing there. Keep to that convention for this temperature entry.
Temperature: 46 °C
